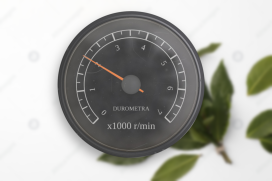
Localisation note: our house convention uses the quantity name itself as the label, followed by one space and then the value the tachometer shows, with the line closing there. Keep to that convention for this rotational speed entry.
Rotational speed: 2000 rpm
